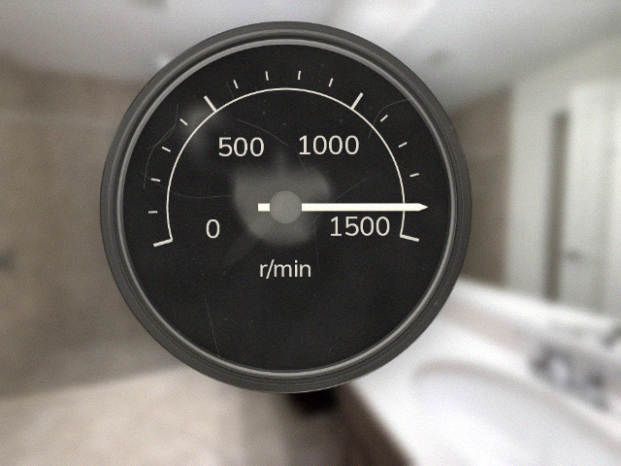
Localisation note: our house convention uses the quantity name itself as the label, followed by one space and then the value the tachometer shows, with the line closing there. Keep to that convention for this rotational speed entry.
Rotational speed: 1400 rpm
